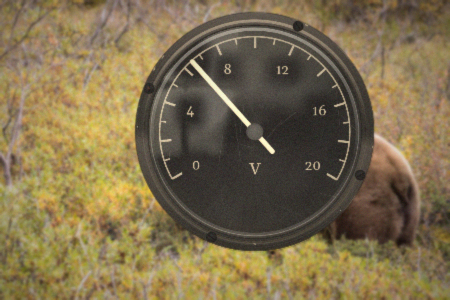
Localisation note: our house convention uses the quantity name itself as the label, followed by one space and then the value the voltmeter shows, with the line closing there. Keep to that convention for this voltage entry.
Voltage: 6.5 V
